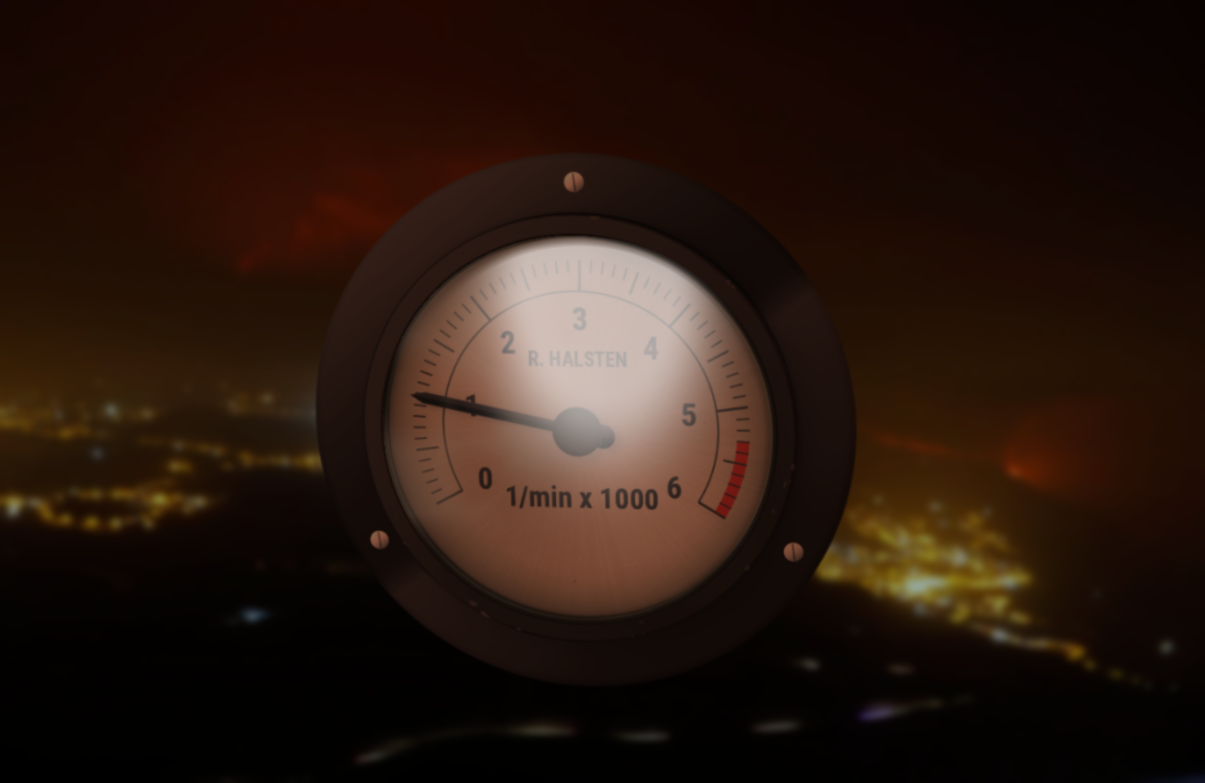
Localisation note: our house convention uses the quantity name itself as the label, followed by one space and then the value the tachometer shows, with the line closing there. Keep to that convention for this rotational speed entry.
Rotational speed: 1000 rpm
